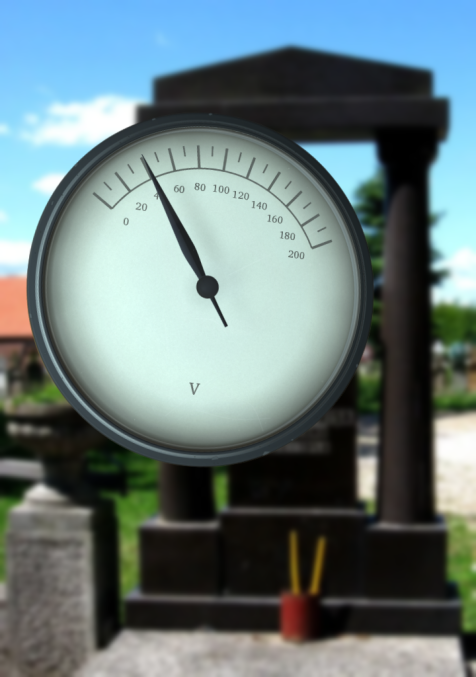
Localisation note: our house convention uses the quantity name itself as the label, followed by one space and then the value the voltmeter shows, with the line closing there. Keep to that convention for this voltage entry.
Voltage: 40 V
